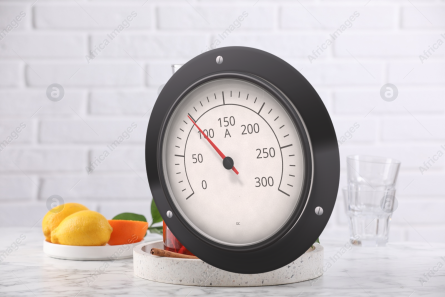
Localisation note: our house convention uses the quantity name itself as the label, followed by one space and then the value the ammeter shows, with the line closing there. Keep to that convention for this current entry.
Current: 100 A
